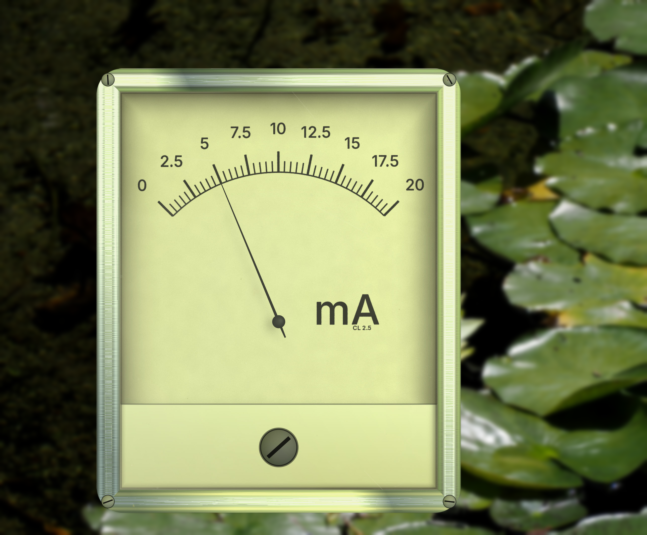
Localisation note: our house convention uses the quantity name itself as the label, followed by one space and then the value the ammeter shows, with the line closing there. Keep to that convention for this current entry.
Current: 5 mA
